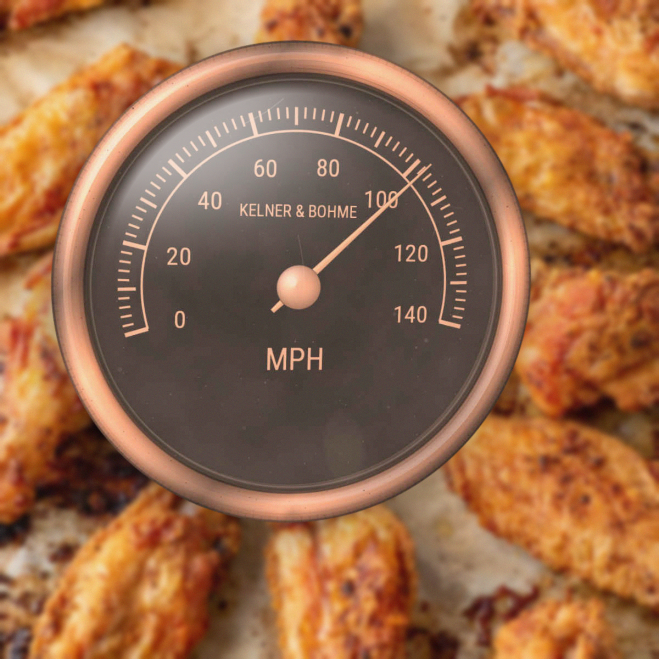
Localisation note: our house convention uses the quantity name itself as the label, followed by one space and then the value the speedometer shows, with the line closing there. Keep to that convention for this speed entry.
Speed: 102 mph
